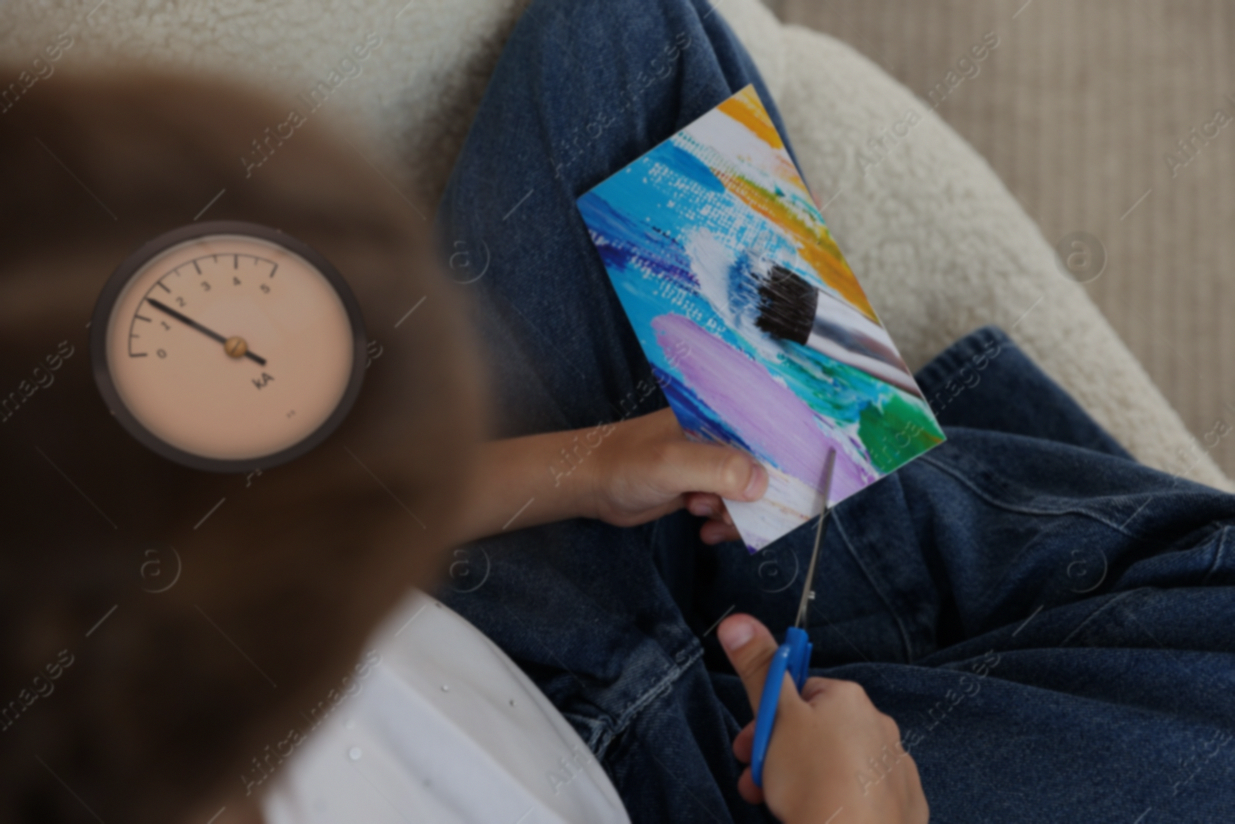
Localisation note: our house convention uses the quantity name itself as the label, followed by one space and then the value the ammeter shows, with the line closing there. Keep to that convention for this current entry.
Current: 1.5 kA
